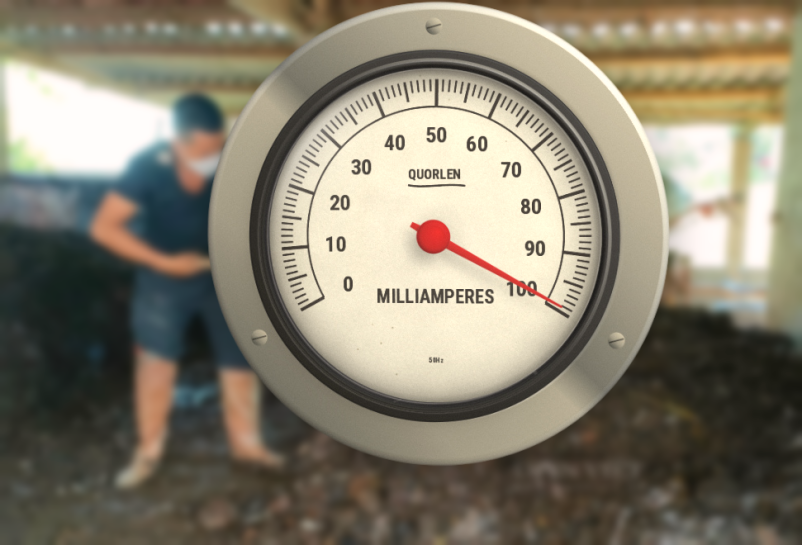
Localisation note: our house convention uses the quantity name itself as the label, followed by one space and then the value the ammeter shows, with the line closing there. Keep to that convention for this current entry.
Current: 99 mA
